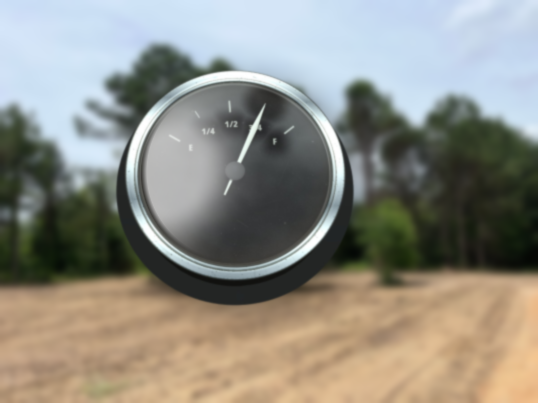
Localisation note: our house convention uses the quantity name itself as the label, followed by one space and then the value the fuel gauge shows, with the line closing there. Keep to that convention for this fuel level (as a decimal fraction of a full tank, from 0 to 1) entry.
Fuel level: 0.75
